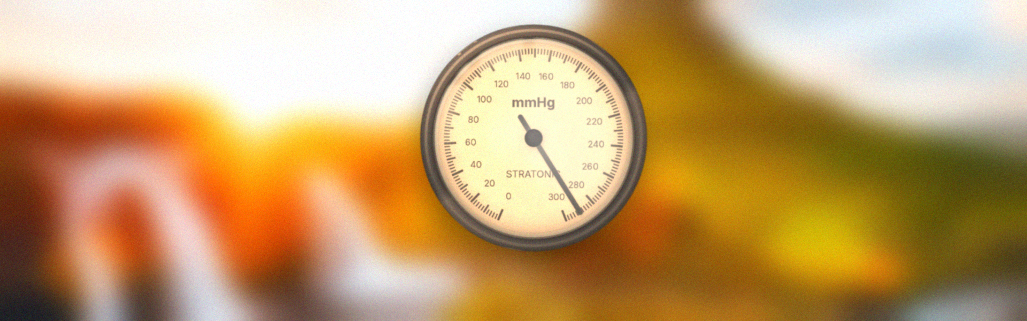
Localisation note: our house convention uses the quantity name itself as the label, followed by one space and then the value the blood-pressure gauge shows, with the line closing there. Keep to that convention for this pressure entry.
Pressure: 290 mmHg
